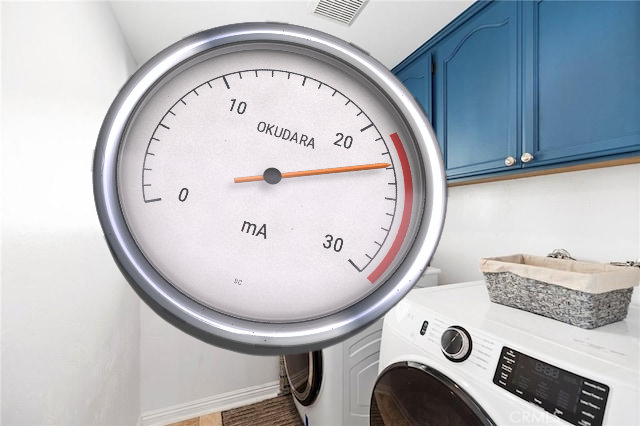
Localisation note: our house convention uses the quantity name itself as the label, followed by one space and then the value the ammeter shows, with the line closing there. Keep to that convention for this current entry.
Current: 23 mA
